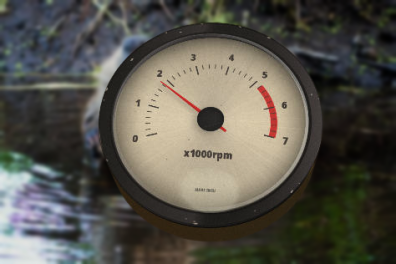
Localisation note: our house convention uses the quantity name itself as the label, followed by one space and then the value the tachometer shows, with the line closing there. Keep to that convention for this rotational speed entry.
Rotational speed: 1800 rpm
